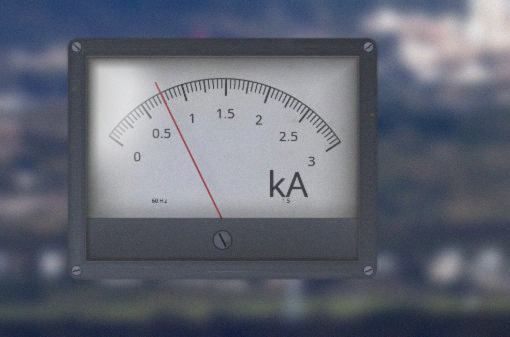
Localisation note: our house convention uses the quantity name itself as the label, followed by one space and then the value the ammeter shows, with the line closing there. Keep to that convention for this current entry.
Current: 0.75 kA
